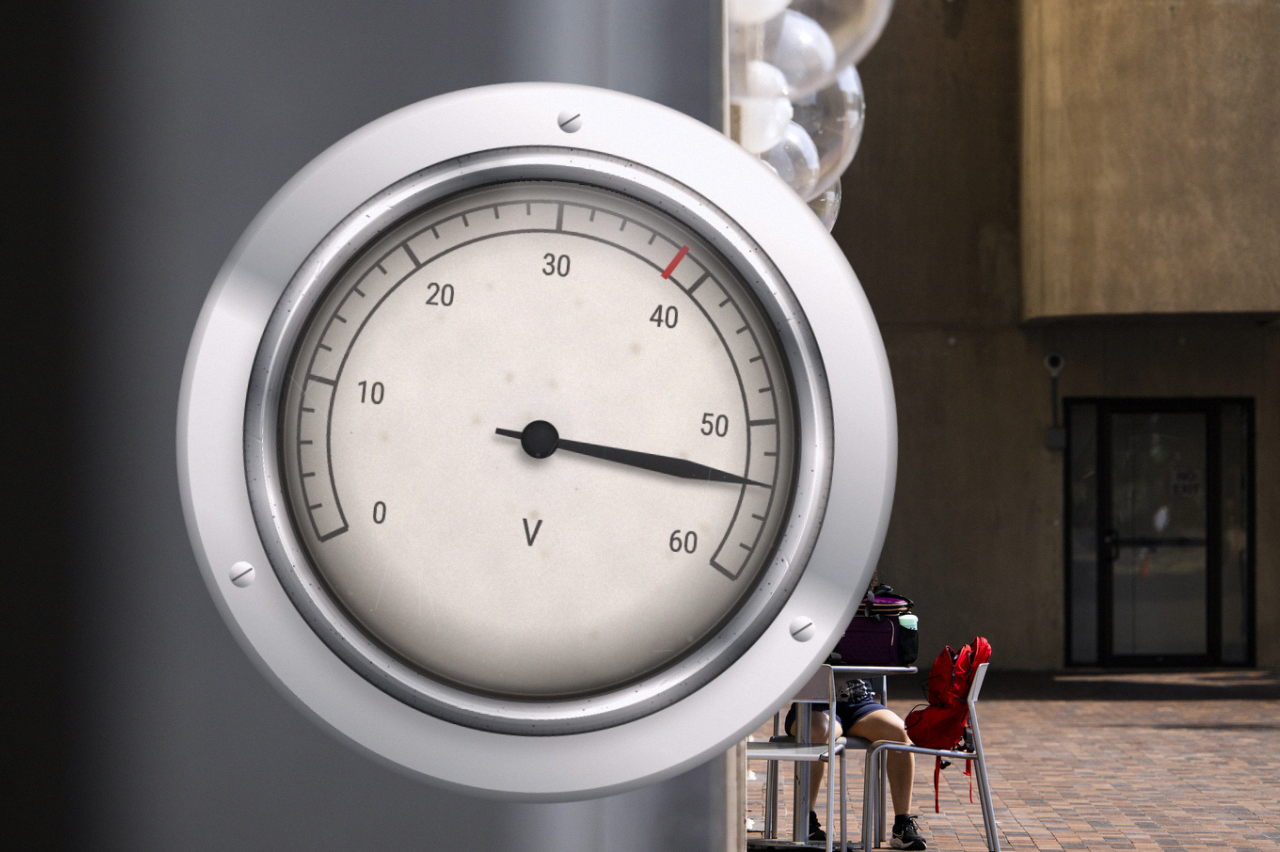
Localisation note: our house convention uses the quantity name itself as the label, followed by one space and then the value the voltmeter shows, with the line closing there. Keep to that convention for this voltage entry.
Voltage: 54 V
